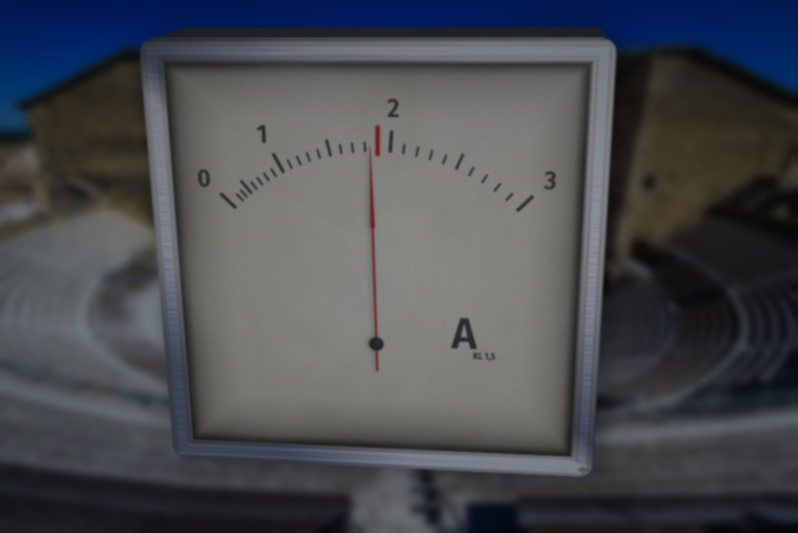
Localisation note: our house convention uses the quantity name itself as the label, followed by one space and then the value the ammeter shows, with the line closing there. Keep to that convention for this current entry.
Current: 1.85 A
